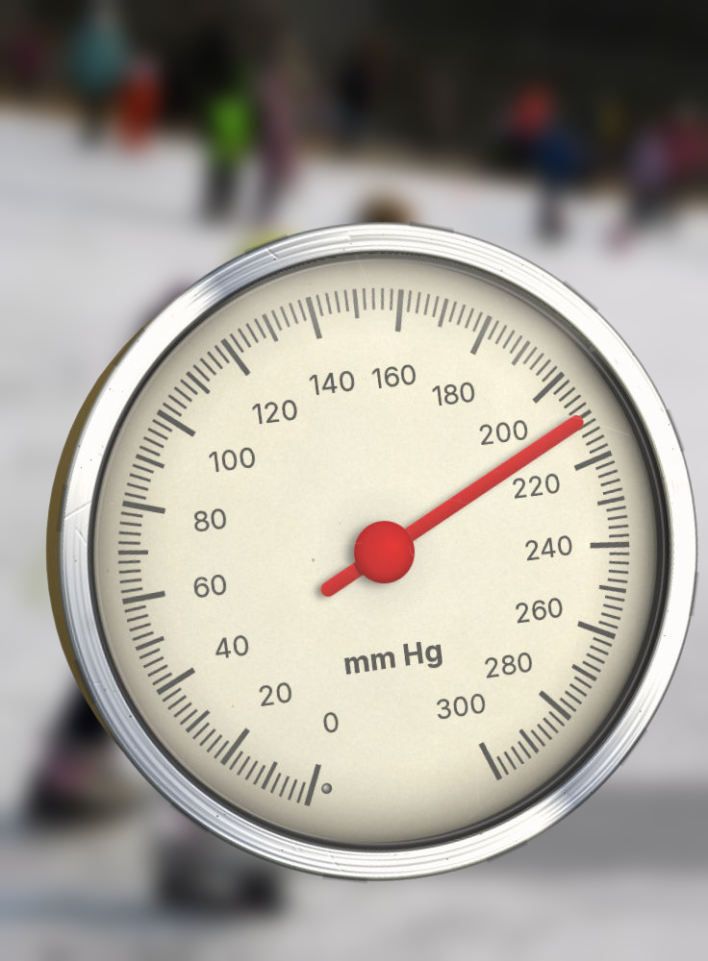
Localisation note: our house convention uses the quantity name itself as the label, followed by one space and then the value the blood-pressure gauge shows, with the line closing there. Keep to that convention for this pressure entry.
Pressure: 210 mmHg
